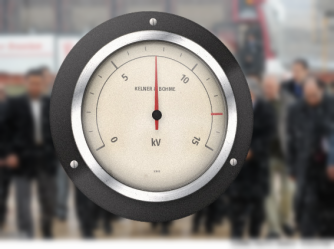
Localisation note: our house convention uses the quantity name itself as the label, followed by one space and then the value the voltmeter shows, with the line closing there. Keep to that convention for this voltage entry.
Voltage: 7.5 kV
